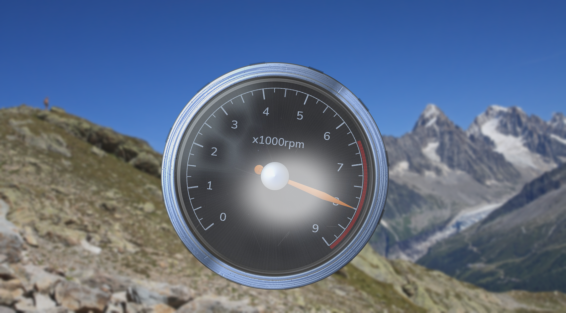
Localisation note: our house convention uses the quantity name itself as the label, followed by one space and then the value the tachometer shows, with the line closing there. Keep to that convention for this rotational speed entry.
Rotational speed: 8000 rpm
